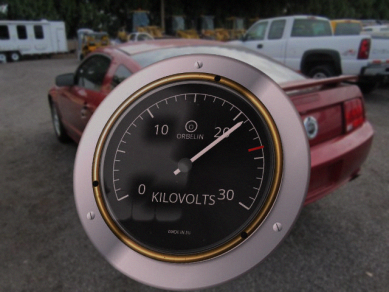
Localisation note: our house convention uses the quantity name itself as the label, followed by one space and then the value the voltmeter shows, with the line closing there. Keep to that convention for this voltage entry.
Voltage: 21 kV
